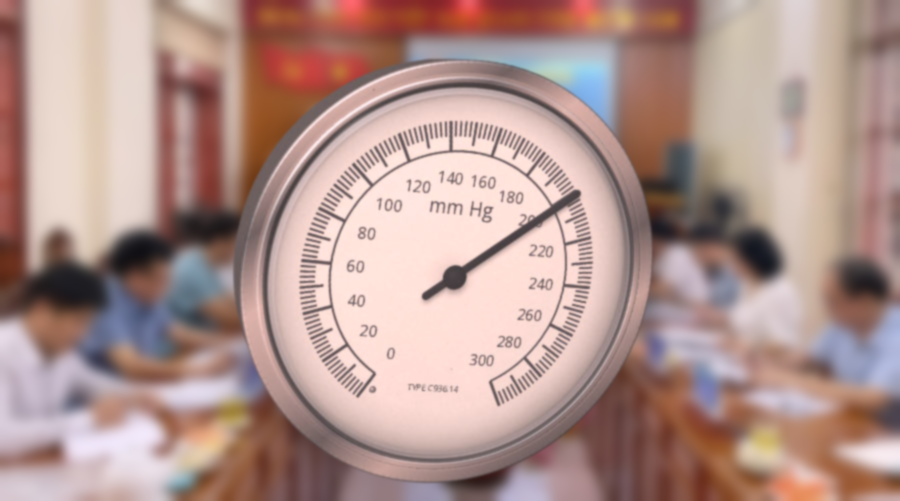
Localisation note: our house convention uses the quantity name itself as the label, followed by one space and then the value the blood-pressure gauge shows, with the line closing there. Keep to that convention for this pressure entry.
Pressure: 200 mmHg
